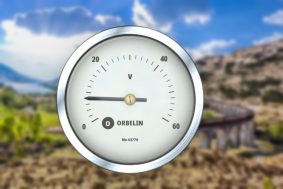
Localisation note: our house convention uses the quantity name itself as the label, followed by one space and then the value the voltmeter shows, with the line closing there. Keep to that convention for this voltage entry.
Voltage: 8 V
